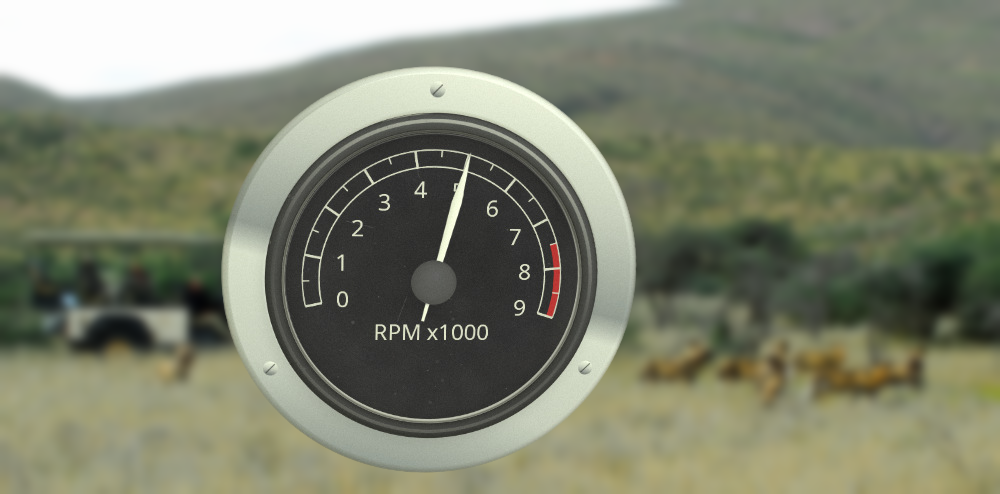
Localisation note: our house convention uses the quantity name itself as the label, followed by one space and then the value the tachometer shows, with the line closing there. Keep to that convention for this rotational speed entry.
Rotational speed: 5000 rpm
